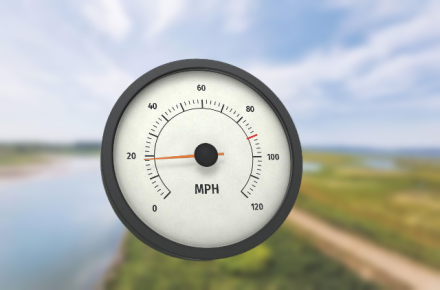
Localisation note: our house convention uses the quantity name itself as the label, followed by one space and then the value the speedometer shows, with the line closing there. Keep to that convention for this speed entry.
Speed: 18 mph
